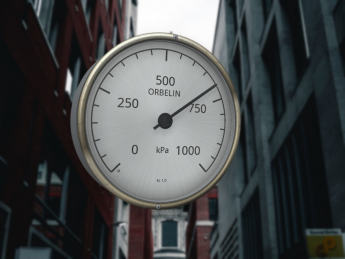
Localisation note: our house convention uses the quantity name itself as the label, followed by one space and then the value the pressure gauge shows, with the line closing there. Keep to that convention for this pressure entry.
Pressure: 700 kPa
